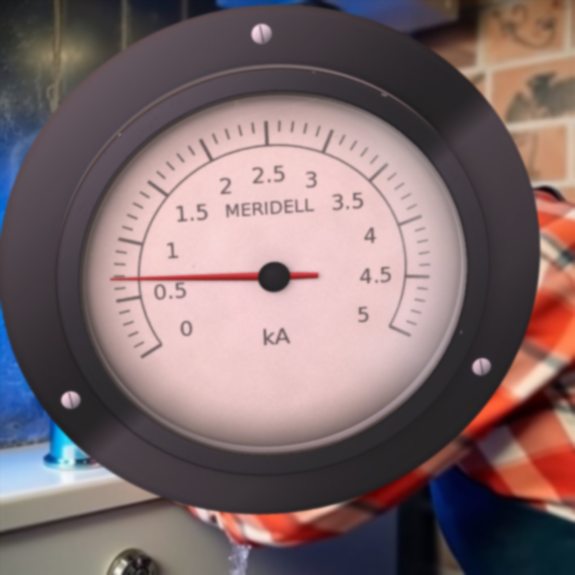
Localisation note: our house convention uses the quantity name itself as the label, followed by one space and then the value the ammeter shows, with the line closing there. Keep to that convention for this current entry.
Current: 0.7 kA
